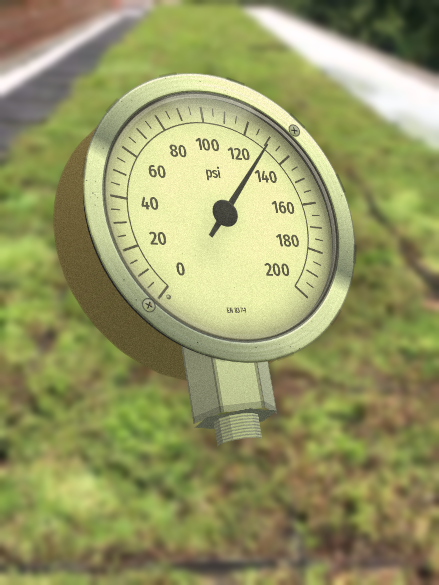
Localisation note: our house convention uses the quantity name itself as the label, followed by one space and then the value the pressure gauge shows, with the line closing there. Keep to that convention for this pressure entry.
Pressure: 130 psi
